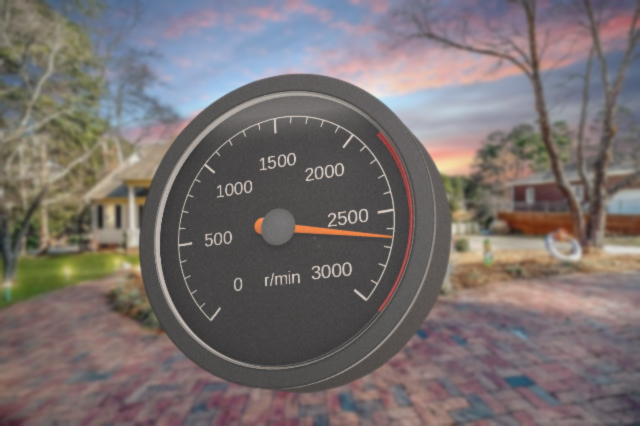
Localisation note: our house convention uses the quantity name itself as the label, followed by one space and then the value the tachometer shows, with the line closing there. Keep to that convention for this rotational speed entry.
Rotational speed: 2650 rpm
